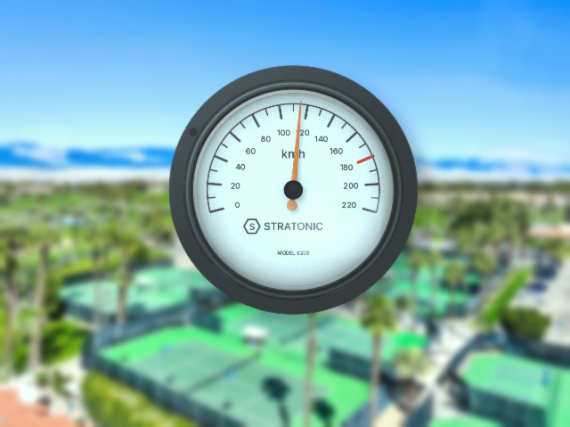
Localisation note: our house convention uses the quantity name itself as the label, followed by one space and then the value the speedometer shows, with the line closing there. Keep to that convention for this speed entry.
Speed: 115 km/h
